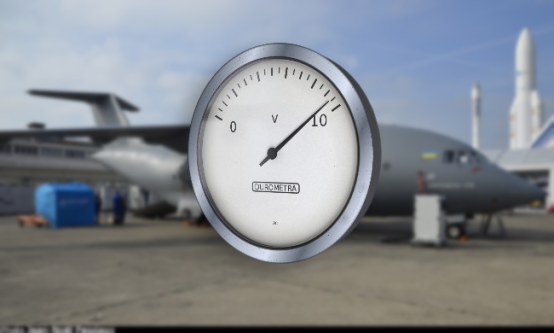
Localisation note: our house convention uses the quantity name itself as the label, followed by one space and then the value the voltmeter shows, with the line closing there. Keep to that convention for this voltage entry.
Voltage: 9.5 V
